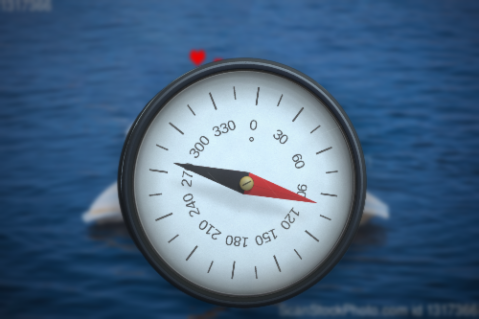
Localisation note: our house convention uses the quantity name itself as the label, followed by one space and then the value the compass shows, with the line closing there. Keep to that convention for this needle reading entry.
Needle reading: 97.5 °
